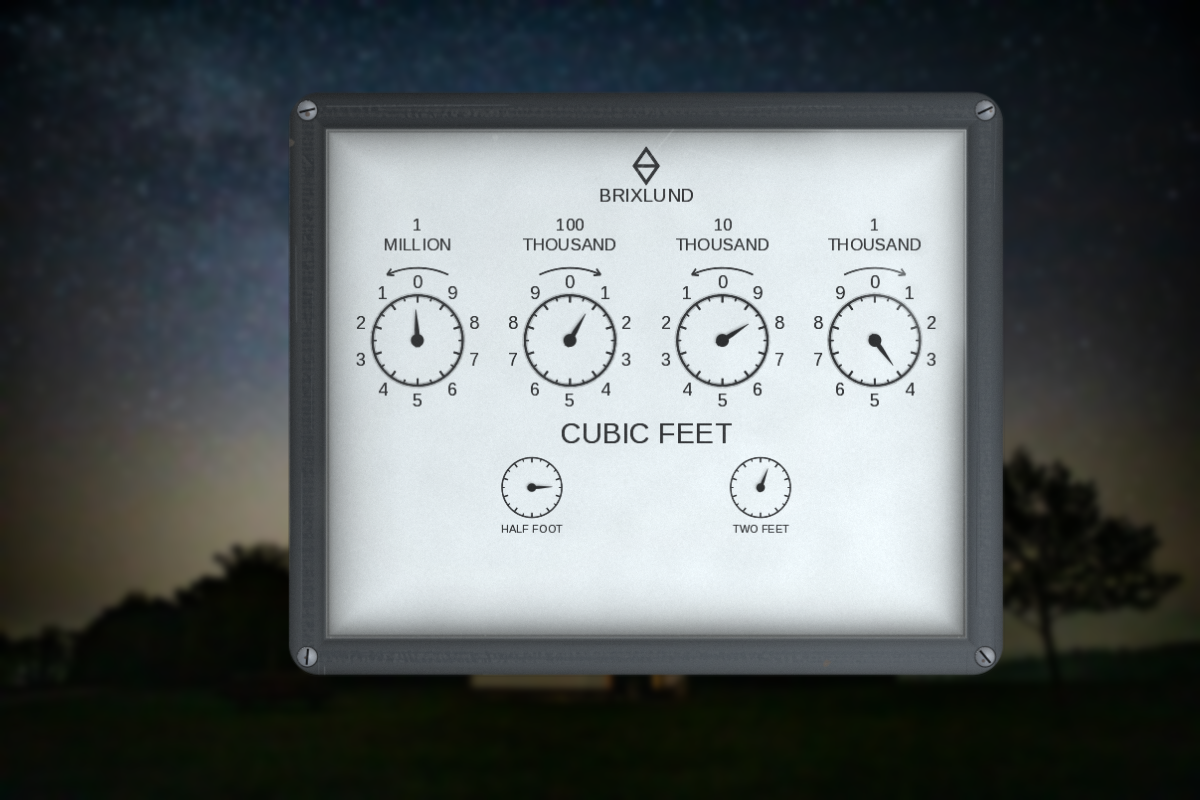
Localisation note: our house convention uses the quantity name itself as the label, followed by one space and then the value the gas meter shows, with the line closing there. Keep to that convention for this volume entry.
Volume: 8400 ft³
